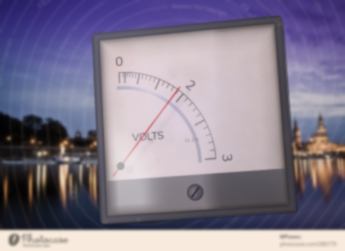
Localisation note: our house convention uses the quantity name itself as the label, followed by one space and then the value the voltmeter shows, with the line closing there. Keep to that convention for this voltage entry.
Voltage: 1.9 V
